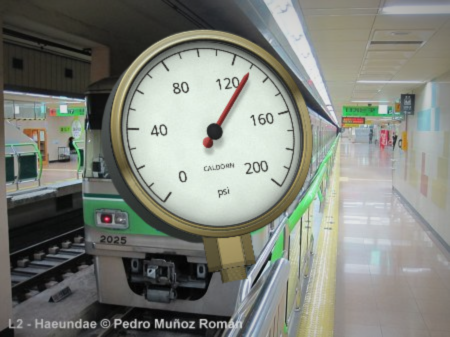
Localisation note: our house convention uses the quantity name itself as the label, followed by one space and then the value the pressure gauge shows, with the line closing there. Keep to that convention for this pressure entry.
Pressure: 130 psi
